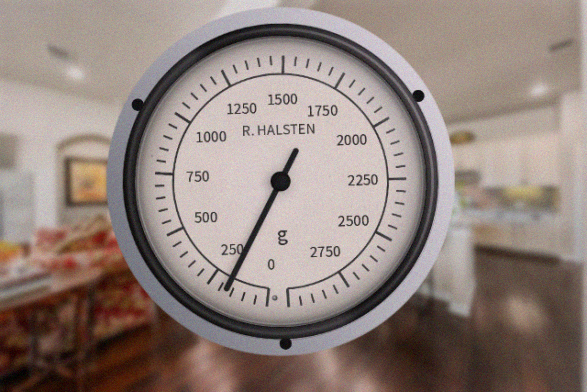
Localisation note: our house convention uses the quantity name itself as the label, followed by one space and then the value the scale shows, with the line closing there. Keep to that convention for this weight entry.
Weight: 175 g
